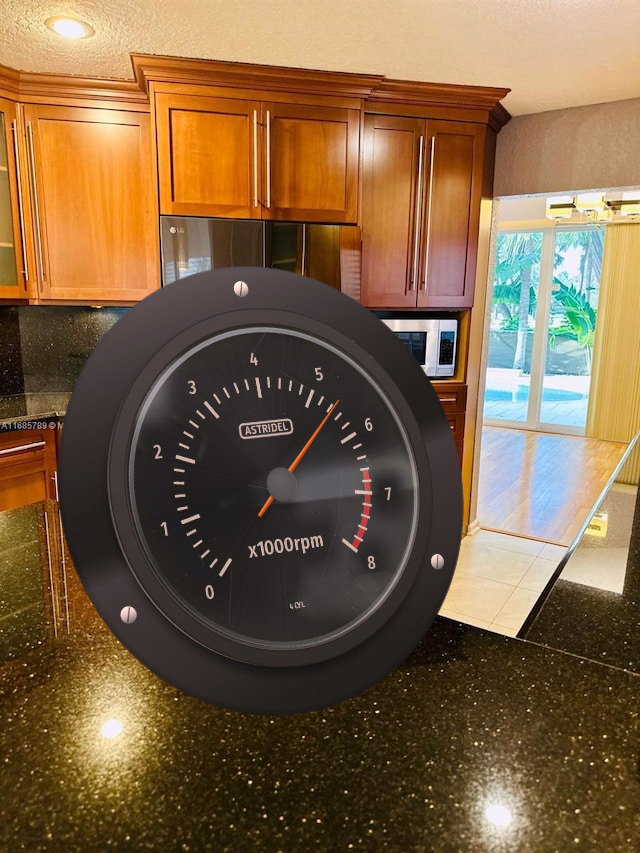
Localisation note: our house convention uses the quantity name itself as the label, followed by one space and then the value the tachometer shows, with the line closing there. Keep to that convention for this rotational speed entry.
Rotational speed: 5400 rpm
